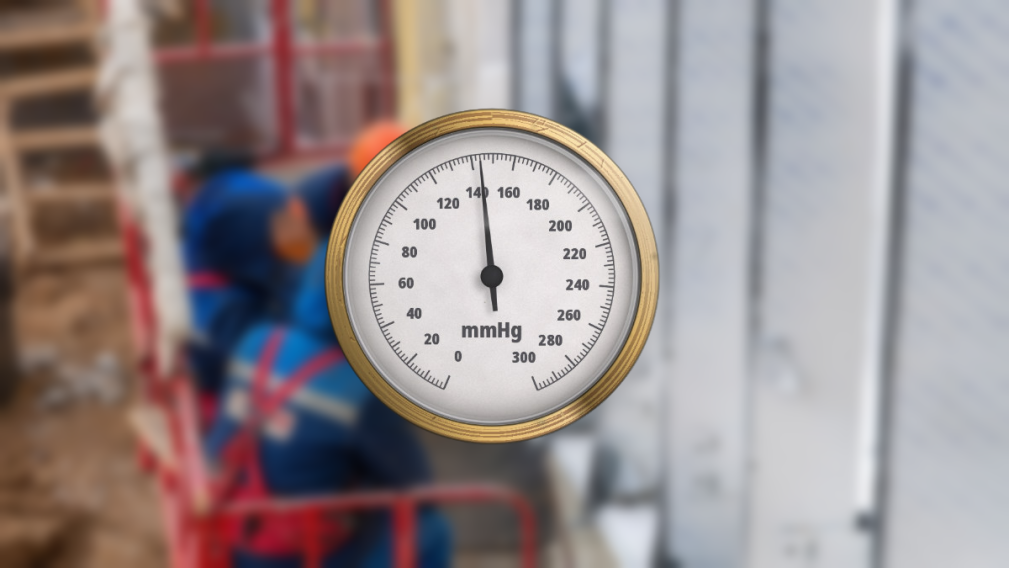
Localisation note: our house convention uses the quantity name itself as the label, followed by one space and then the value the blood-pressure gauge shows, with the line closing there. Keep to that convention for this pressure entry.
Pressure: 144 mmHg
